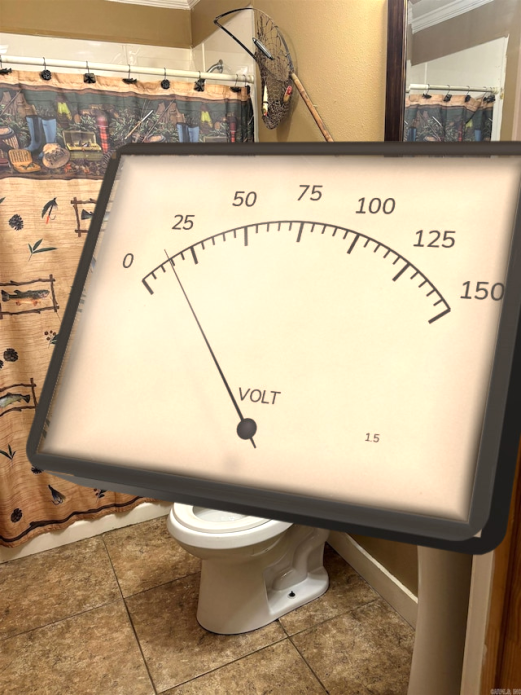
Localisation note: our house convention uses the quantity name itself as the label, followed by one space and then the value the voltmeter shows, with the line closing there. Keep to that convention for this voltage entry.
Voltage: 15 V
